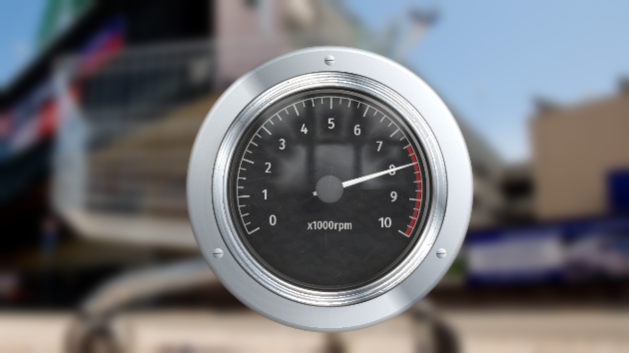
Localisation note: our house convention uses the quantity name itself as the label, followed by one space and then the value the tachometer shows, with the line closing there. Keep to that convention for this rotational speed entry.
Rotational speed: 8000 rpm
